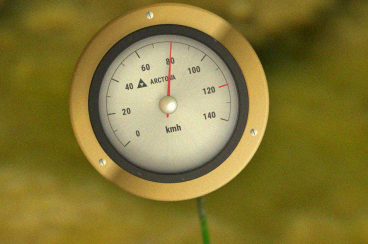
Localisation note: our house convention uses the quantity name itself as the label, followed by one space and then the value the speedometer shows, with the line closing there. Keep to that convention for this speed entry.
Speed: 80 km/h
